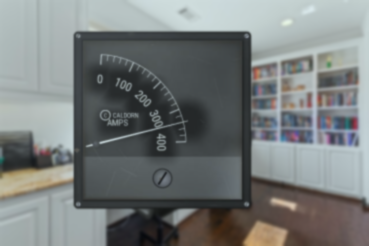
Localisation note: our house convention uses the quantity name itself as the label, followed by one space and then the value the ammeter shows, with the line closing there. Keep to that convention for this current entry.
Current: 340 A
